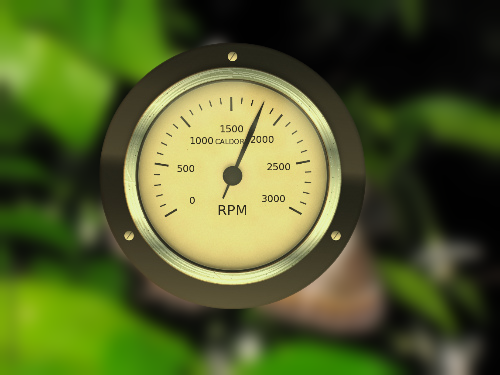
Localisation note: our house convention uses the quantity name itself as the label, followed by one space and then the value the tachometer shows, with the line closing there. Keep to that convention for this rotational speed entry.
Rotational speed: 1800 rpm
